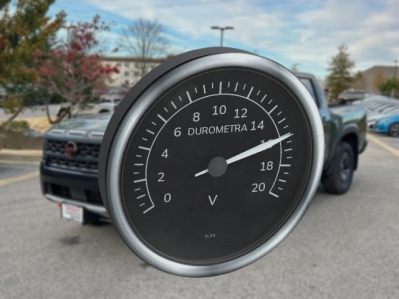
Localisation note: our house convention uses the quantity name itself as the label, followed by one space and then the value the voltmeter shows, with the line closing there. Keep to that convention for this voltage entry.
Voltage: 16 V
